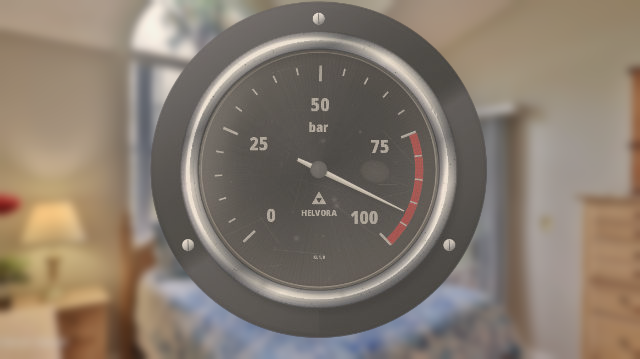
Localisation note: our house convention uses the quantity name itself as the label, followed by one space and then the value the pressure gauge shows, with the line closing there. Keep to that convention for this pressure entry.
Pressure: 92.5 bar
